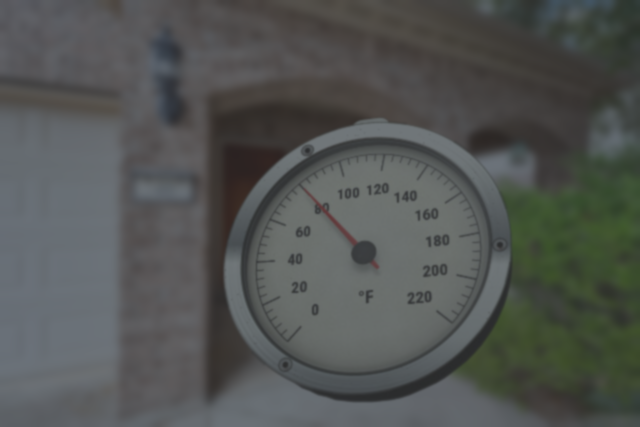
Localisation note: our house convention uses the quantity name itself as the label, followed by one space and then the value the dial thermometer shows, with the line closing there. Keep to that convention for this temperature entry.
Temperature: 80 °F
